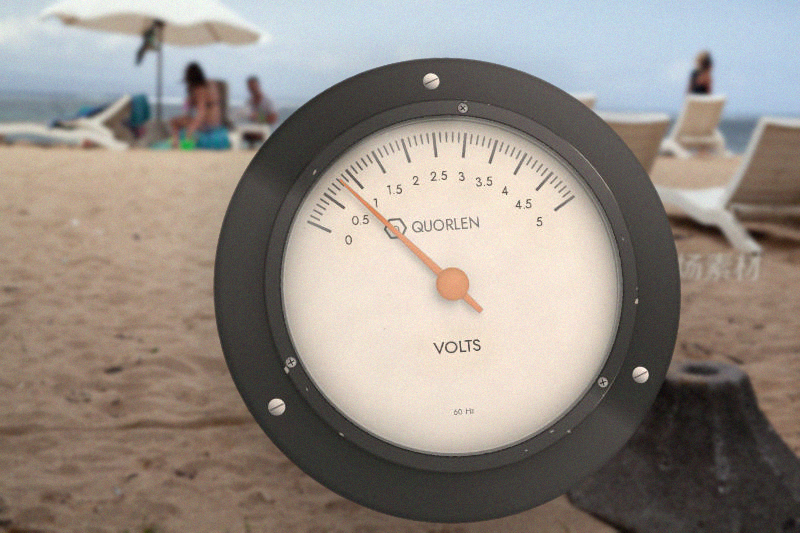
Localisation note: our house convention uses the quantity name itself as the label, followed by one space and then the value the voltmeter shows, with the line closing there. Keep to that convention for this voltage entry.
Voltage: 0.8 V
